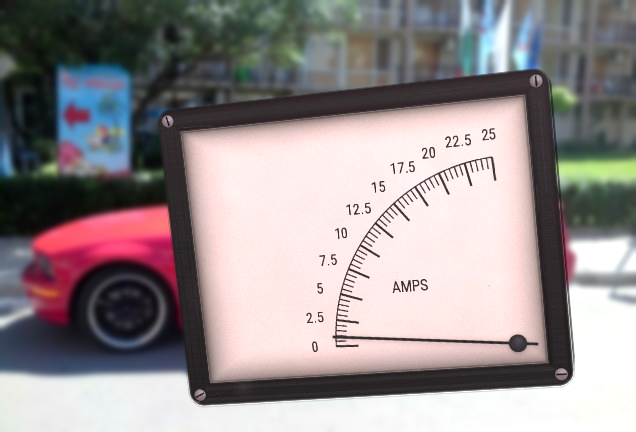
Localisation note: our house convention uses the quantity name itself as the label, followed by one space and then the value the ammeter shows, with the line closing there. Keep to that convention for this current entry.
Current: 1 A
